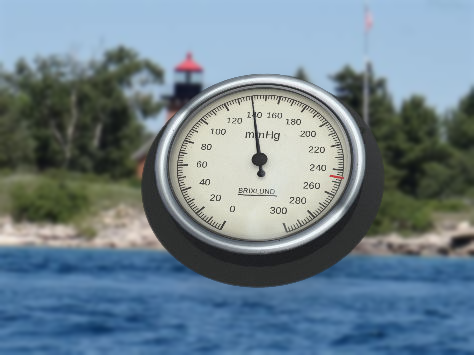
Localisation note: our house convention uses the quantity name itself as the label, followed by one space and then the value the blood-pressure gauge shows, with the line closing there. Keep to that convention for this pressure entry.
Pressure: 140 mmHg
